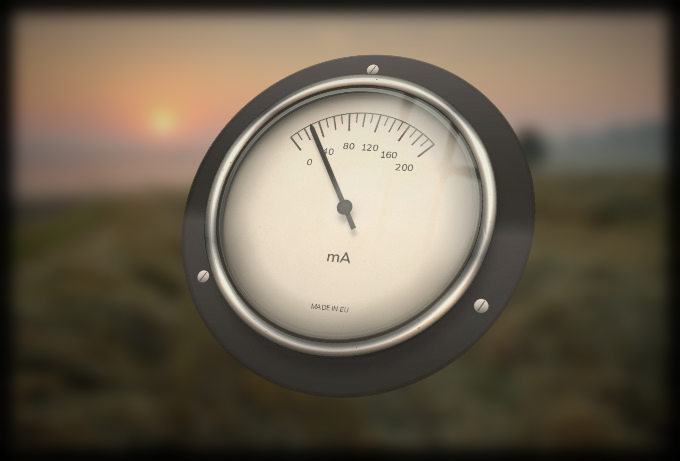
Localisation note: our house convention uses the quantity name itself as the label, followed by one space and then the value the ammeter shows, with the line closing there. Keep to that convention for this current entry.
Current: 30 mA
